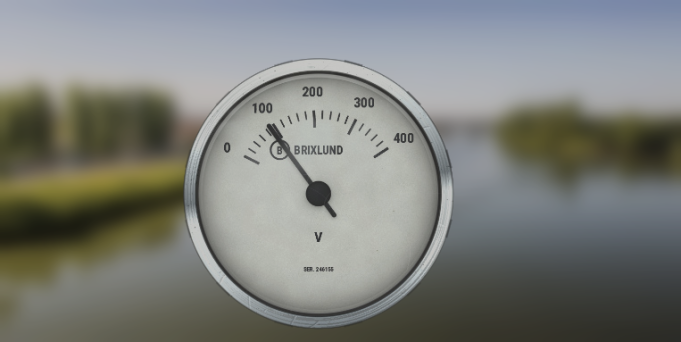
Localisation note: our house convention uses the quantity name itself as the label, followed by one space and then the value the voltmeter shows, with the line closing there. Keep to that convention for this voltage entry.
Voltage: 90 V
